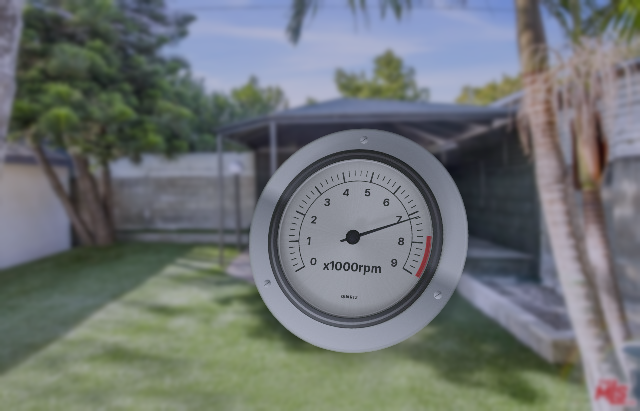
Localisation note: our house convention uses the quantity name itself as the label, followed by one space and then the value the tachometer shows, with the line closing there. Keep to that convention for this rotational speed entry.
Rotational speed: 7200 rpm
